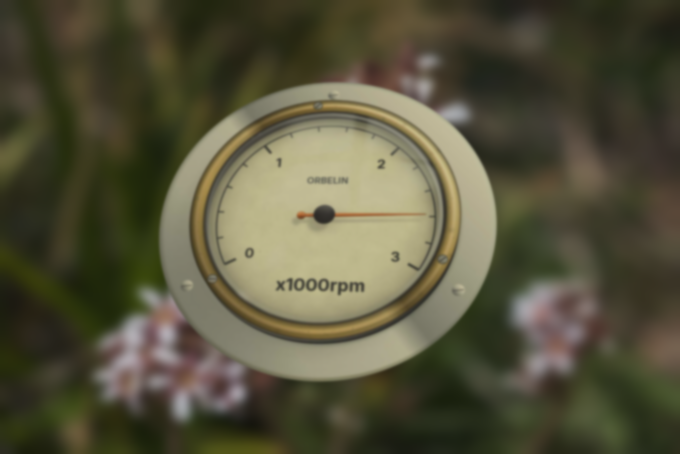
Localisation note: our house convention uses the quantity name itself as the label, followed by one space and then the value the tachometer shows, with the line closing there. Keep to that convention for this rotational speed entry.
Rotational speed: 2600 rpm
